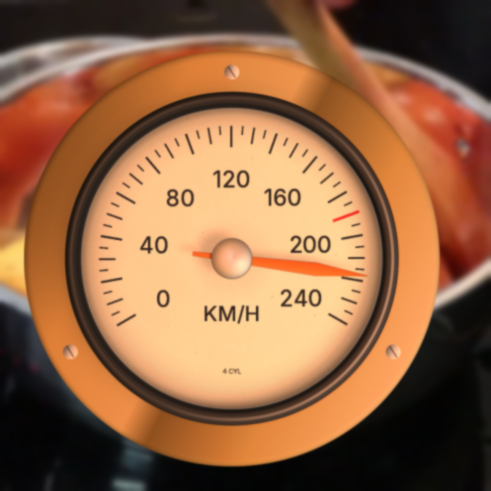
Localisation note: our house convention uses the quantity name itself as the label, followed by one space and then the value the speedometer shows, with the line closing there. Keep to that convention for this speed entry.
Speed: 217.5 km/h
